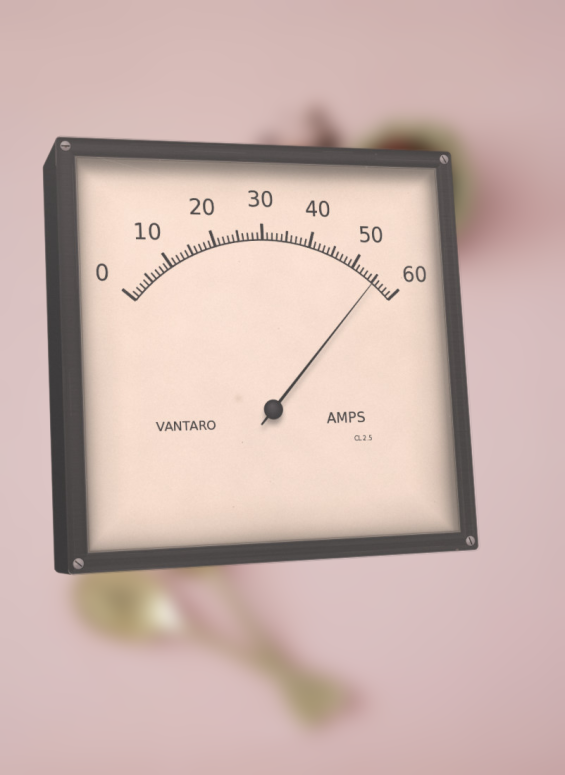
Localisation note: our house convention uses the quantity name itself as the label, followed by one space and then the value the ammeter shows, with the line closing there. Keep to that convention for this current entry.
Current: 55 A
